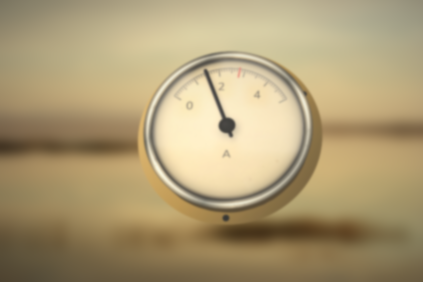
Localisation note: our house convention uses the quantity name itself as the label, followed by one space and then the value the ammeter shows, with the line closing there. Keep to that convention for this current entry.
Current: 1.5 A
